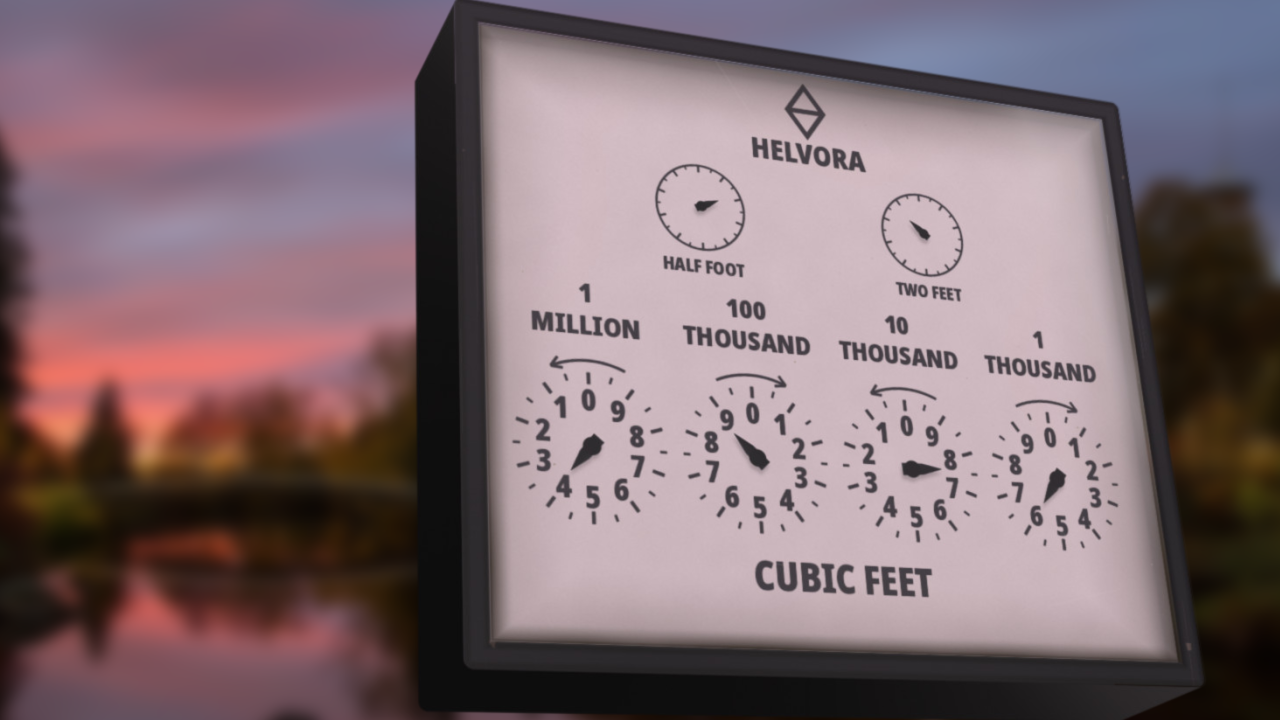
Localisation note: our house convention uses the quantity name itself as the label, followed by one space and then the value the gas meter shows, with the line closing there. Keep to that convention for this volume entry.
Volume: 387600 ft³
